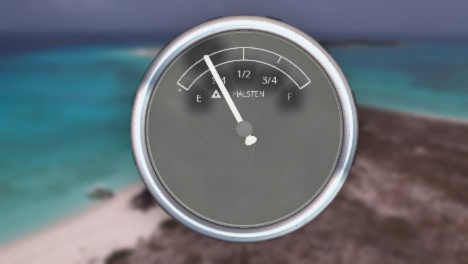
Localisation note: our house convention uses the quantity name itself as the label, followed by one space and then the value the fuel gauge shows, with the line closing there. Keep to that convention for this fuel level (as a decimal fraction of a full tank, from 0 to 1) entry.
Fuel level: 0.25
